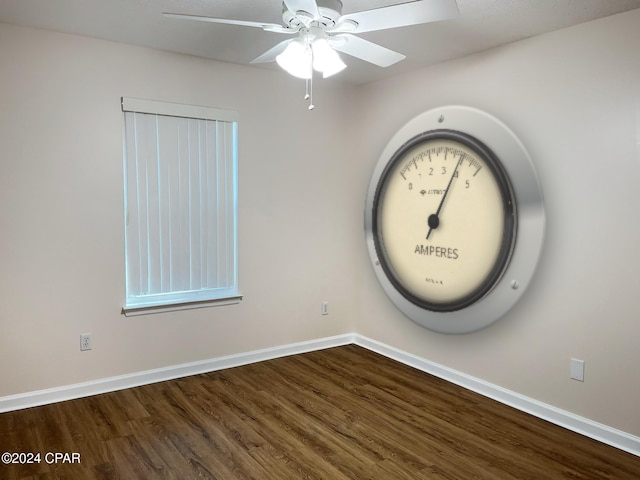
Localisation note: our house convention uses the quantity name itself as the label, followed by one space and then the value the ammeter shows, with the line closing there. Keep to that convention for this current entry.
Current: 4 A
